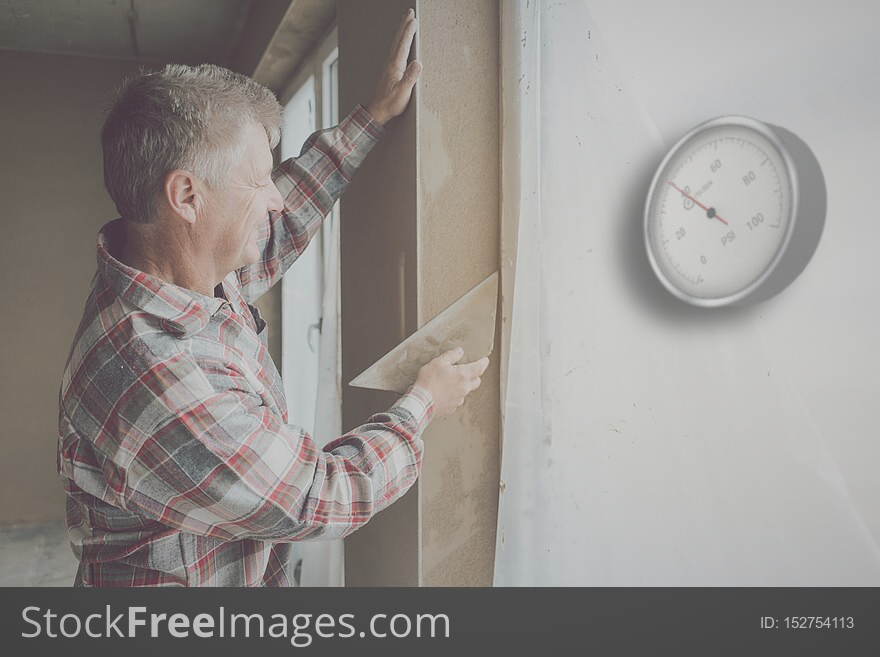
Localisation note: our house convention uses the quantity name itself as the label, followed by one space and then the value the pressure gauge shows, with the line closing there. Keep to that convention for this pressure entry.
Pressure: 40 psi
